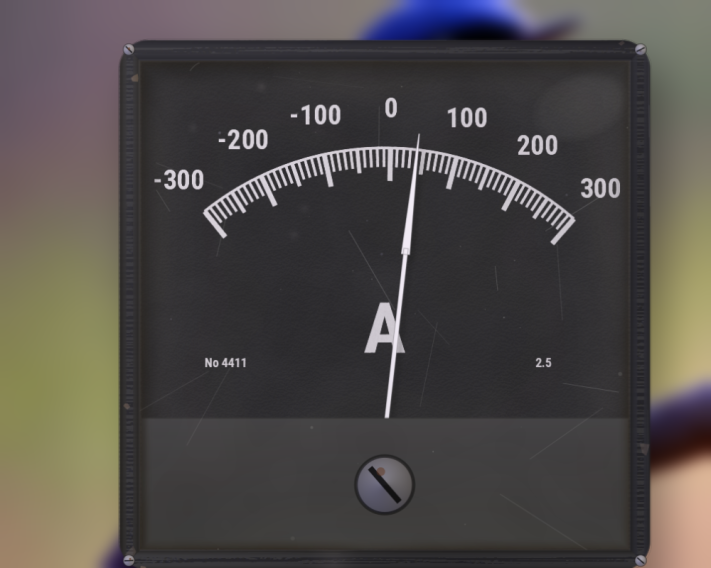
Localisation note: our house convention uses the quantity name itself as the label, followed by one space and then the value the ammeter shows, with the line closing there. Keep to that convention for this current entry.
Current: 40 A
